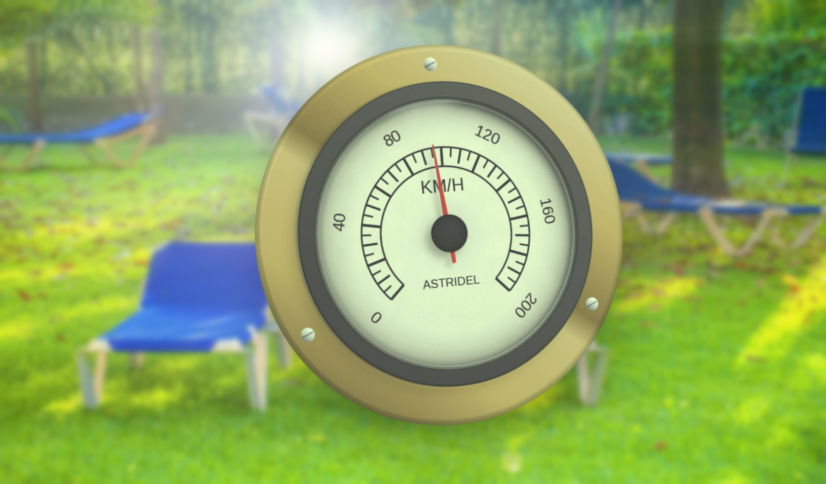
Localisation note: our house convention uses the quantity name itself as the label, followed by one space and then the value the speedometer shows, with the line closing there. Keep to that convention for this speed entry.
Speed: 95 km/h
